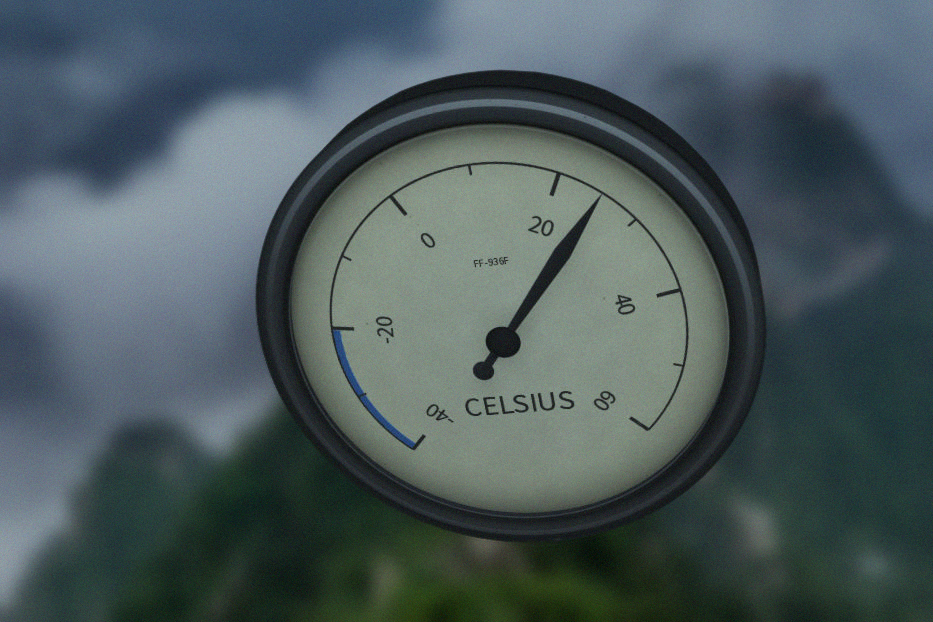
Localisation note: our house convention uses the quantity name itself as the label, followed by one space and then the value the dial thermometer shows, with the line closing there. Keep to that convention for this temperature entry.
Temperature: 25 °C
